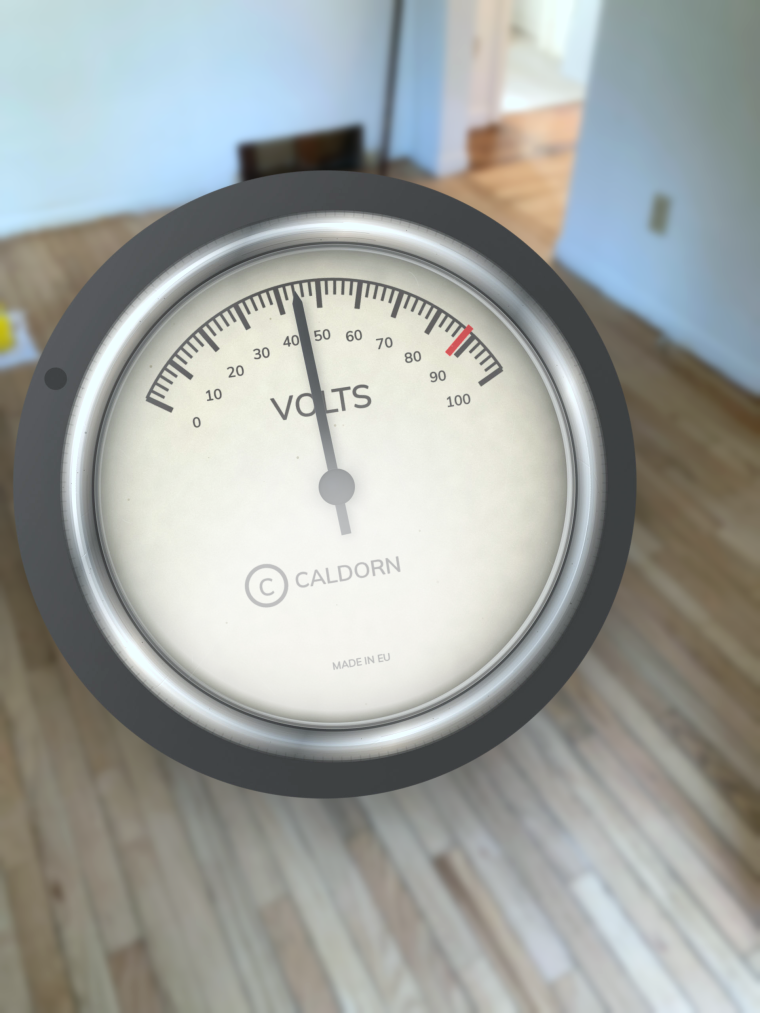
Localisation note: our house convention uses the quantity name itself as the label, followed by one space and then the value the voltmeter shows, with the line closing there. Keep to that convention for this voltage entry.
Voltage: 44 V
